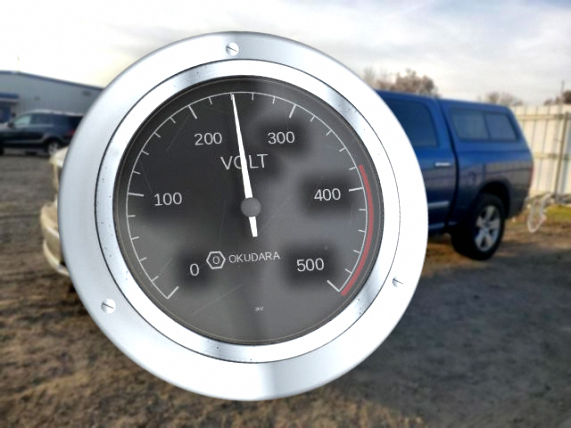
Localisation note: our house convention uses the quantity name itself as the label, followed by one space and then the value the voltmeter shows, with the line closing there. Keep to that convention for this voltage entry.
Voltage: 240 V
